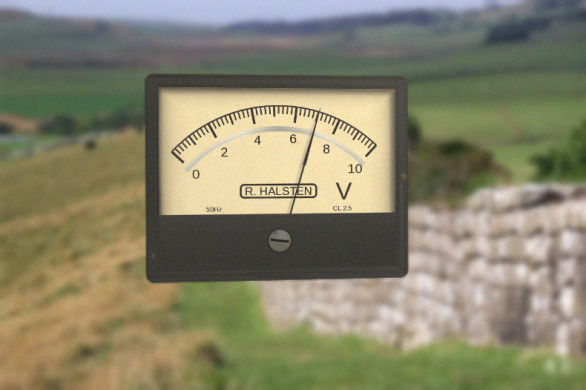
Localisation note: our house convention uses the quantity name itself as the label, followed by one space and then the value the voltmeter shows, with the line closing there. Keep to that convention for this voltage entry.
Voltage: 7 V
